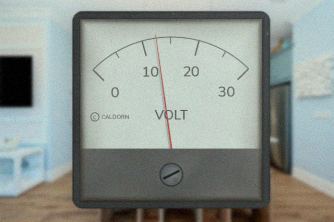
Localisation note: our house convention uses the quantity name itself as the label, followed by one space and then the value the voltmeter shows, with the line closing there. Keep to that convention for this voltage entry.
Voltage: 12.5 V
